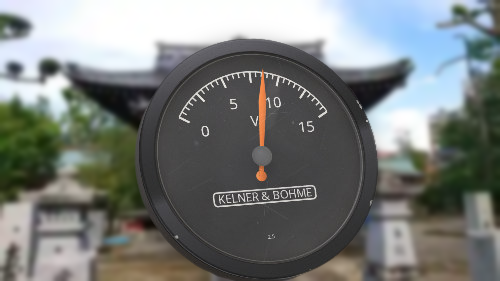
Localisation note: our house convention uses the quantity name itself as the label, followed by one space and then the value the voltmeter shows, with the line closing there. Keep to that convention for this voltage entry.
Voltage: 8.5 V
